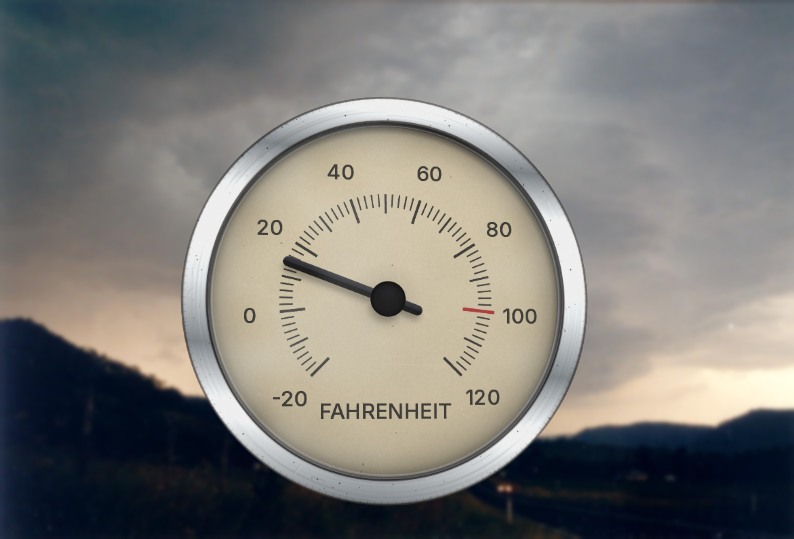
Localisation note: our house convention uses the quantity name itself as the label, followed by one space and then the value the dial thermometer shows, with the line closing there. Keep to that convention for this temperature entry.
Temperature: 14 °F
